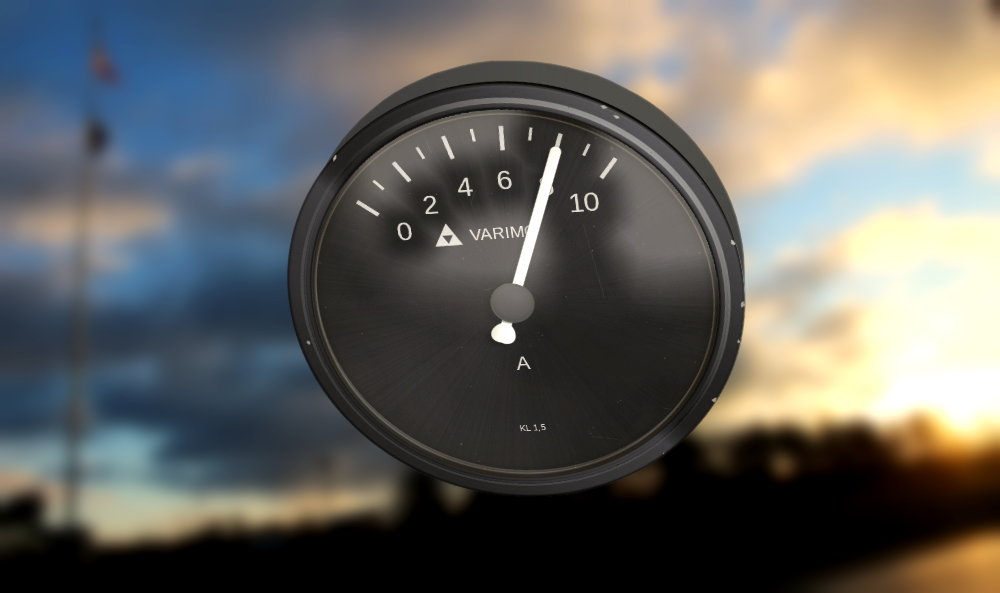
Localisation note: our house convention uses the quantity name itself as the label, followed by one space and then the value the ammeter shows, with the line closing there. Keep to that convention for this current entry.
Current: 8 A
